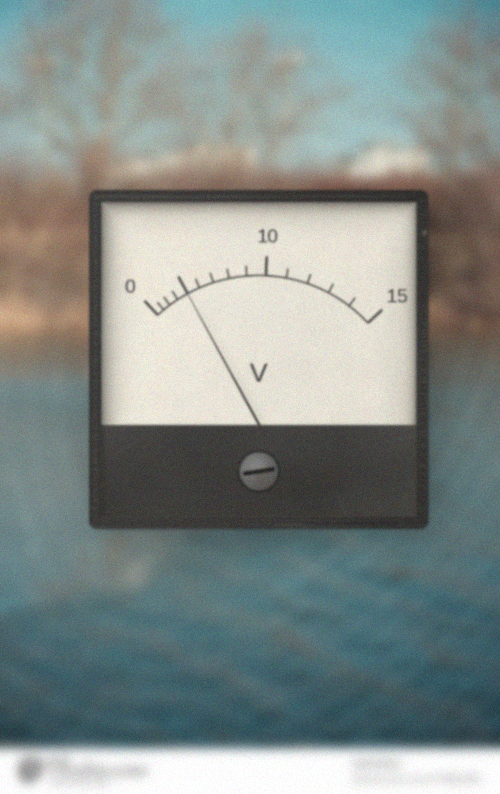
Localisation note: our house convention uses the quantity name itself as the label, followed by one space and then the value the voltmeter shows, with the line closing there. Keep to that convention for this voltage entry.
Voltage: 5 V
